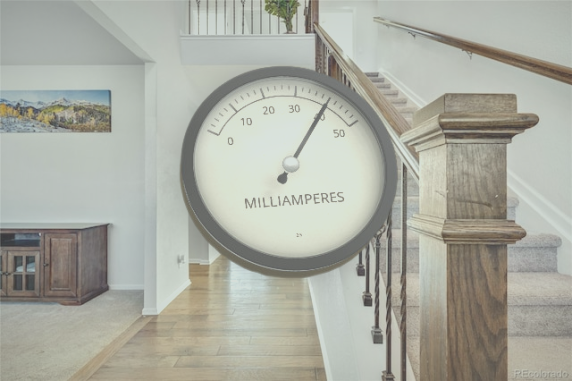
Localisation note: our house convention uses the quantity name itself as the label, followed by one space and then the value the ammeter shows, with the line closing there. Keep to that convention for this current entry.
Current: 40 mA
